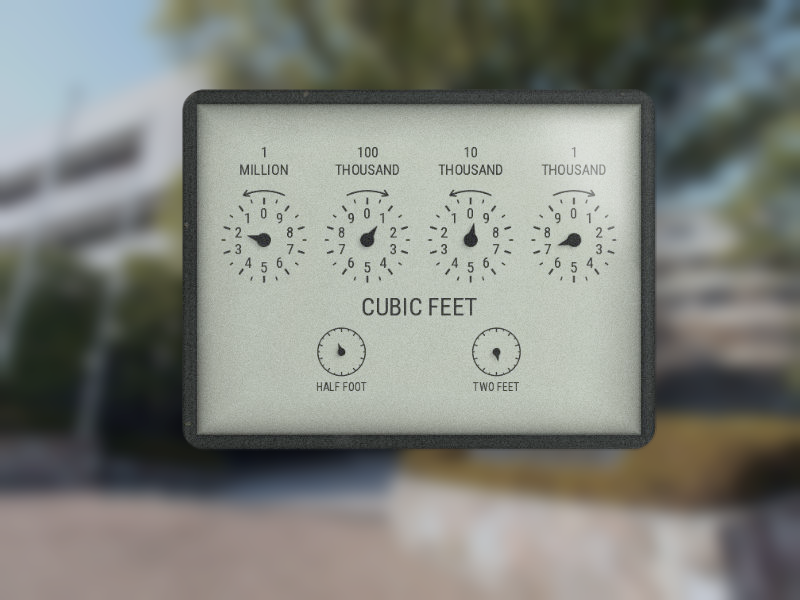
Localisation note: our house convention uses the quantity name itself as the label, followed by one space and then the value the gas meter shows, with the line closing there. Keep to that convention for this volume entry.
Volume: 209700 ft³
